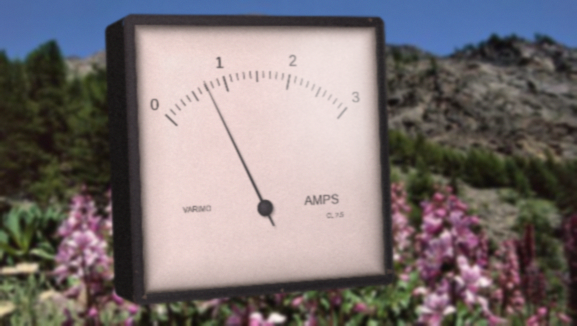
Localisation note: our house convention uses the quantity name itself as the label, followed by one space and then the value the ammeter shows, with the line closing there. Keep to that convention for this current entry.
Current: 0.7 A
